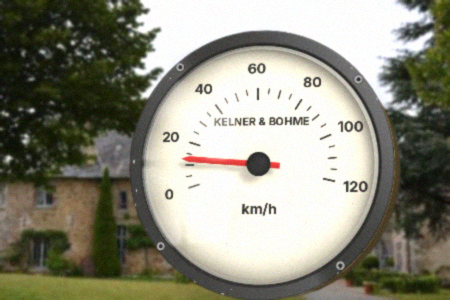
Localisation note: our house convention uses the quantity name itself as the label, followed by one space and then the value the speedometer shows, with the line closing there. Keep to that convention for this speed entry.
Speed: 12.5 km/h
